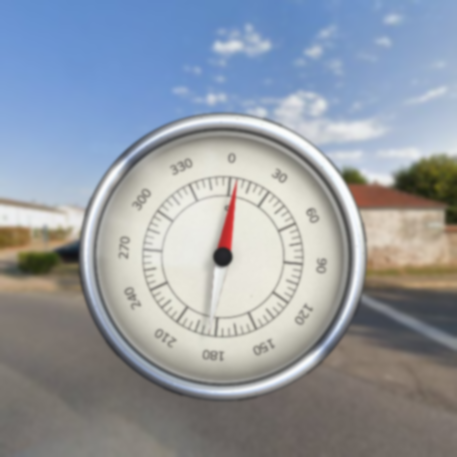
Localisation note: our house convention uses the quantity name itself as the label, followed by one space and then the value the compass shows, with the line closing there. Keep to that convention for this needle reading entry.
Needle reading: 5 °
